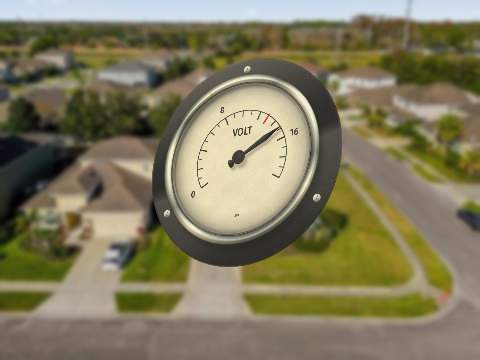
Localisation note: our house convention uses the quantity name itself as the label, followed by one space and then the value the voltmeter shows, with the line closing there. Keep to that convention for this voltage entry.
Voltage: 15 V
